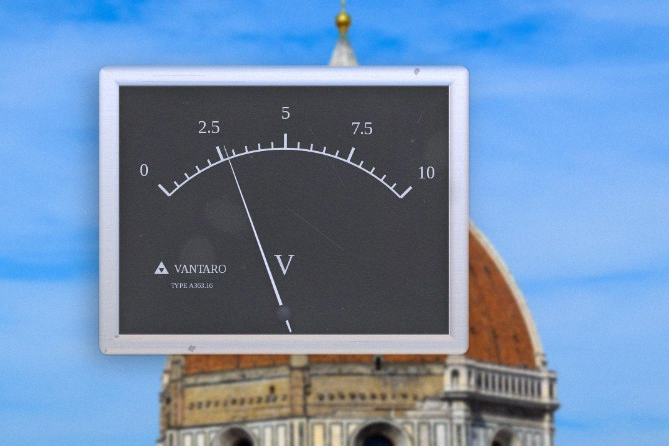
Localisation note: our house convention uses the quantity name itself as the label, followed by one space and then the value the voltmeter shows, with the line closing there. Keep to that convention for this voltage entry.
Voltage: 2.75 V
